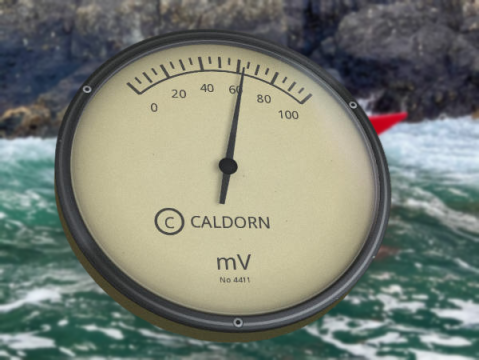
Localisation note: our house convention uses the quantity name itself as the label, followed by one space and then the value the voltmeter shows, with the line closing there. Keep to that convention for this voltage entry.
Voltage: 62.5 mV
